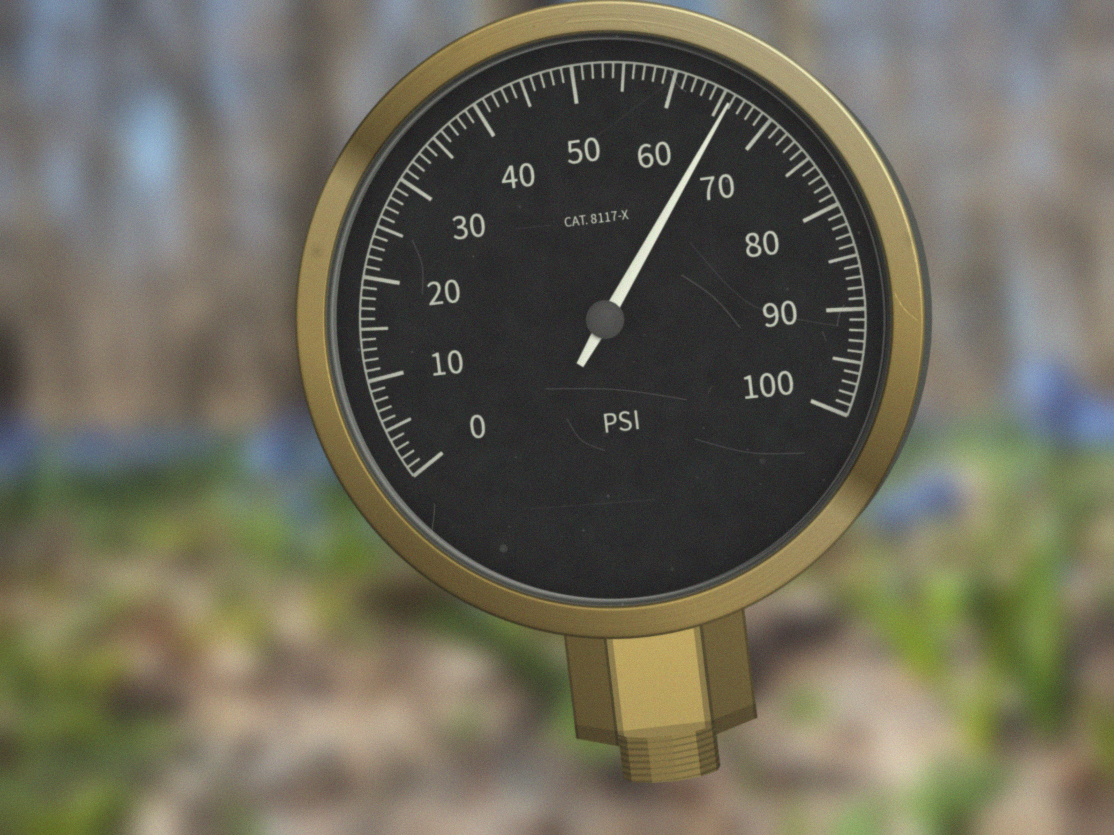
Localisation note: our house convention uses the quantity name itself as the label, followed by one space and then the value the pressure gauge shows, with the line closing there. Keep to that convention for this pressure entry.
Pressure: 66 psi
